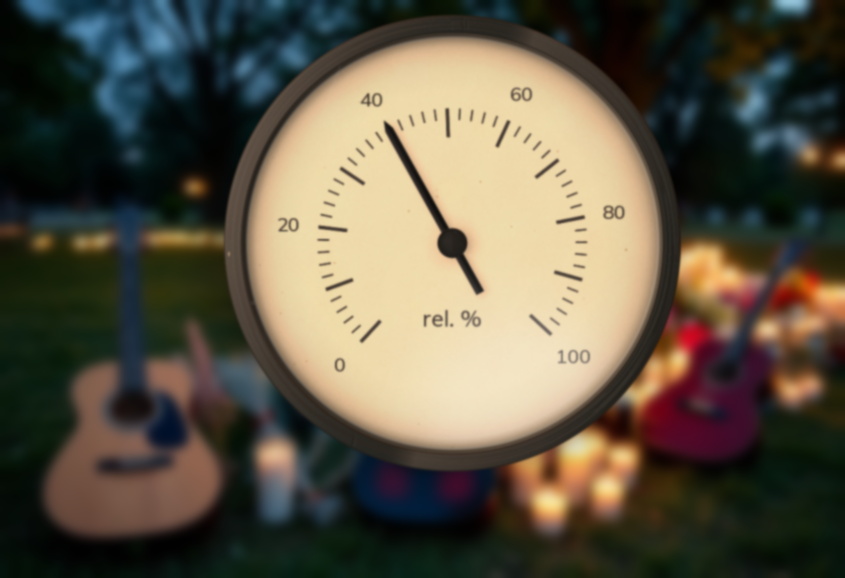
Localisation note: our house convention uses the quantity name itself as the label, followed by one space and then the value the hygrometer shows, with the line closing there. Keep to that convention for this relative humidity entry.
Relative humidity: 40 %
